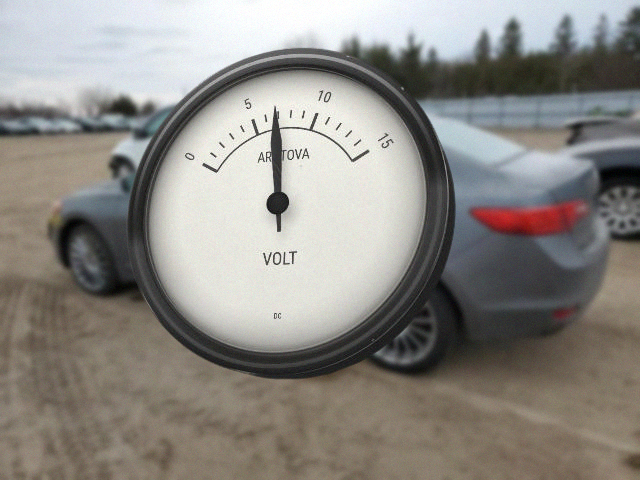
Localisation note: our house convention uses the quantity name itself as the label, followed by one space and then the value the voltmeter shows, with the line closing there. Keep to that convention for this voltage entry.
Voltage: 7 V
